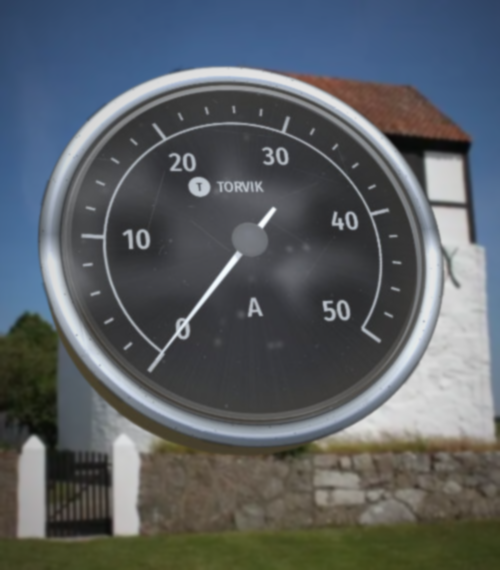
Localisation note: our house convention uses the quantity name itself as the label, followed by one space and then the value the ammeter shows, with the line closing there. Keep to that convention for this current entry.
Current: 0 A
